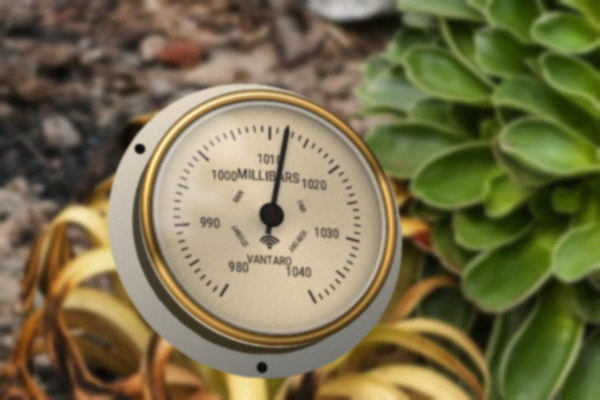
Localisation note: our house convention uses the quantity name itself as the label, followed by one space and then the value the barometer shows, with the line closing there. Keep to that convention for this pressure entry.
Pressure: 1012 mbar
